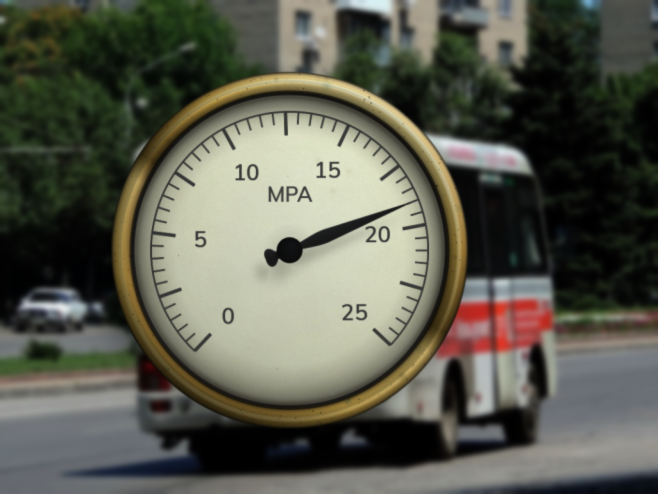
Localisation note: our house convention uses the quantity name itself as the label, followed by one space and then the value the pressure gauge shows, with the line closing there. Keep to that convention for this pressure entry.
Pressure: 19 MPa
